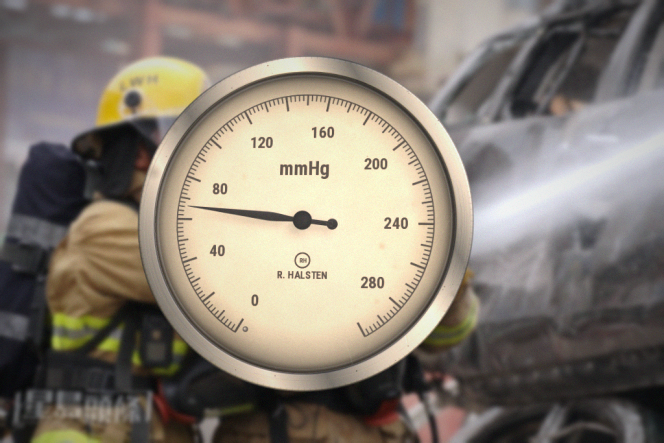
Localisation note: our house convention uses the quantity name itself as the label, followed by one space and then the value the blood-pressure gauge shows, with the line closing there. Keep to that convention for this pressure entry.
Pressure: 66 mmHg
